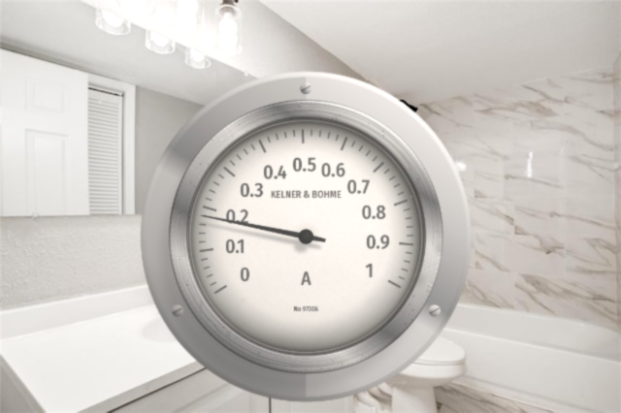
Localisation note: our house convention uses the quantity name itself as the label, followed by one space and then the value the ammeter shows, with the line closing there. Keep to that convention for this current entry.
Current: 0.18 A
